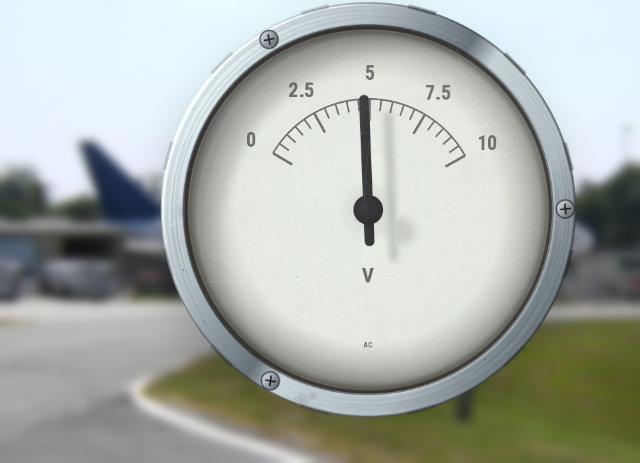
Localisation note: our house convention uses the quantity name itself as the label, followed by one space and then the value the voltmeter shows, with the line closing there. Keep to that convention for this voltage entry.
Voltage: 4.75 V
